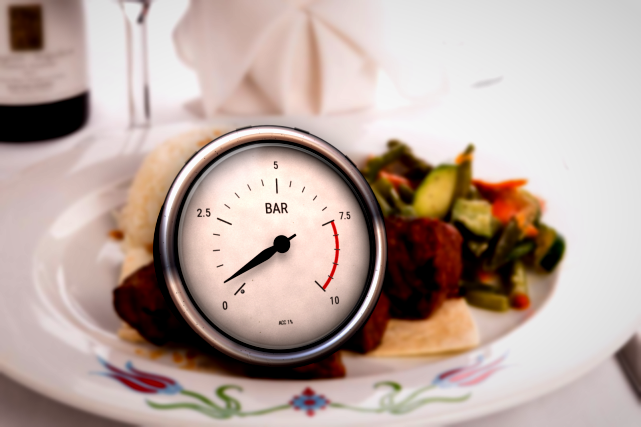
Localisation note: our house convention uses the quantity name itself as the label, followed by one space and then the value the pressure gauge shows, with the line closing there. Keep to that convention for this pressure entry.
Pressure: 0.5 bar
